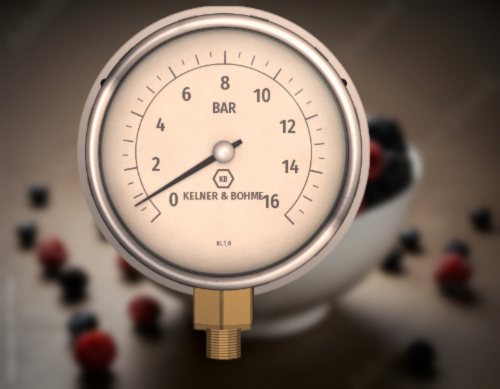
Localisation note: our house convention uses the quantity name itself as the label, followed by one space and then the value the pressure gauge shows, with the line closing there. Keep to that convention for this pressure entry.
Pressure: 0.75 bar
